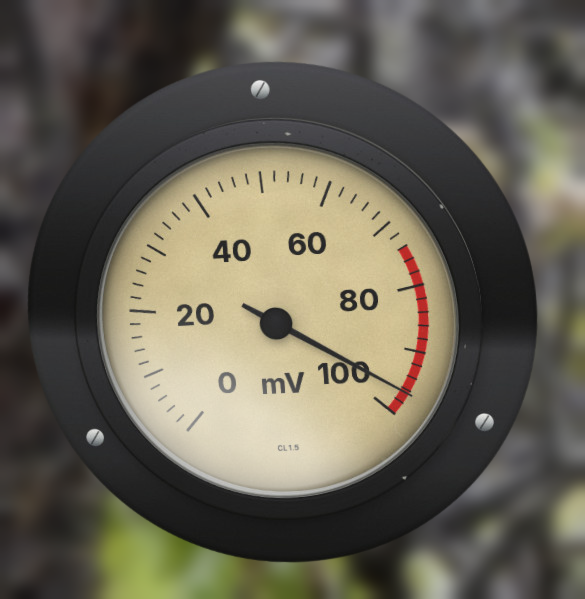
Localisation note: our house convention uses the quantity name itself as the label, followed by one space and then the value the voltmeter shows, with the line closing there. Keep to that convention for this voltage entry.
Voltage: 96 mV
